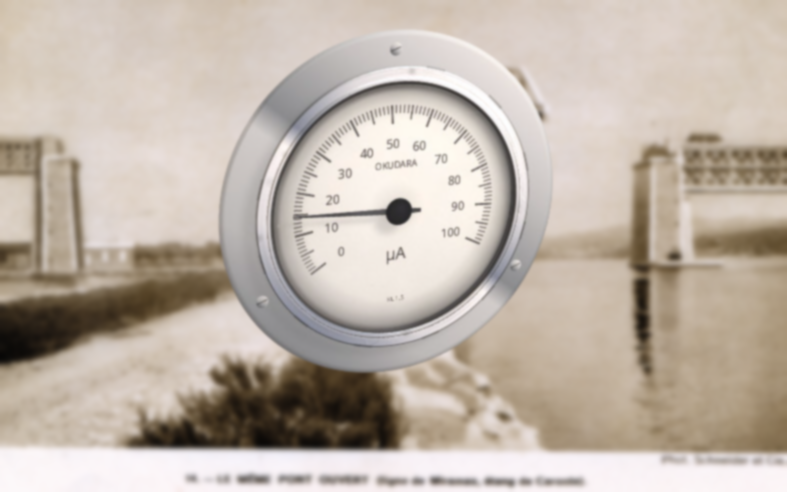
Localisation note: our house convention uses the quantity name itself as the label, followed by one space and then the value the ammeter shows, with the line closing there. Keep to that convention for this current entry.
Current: 15 µA
